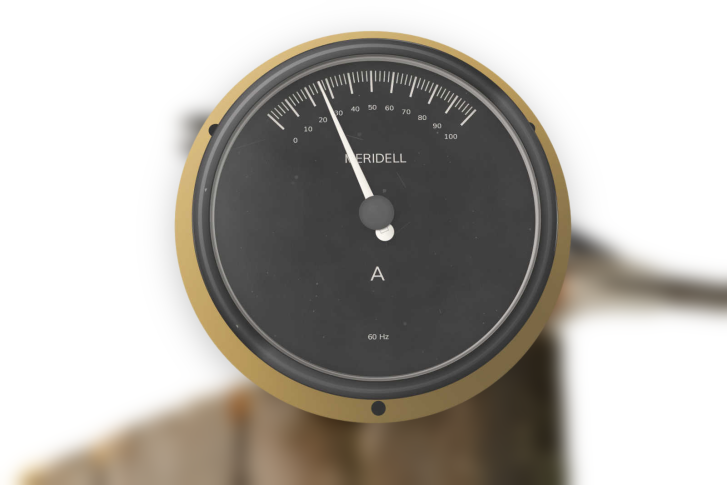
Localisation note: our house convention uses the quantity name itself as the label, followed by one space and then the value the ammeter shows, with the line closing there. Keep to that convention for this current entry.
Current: 26 A
